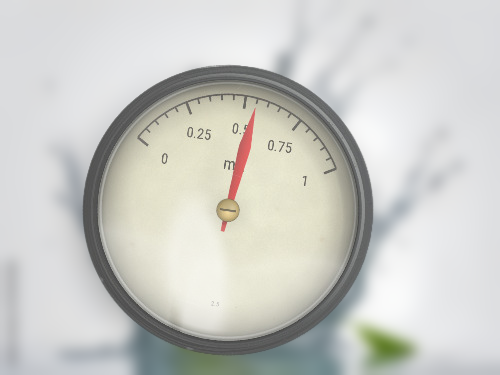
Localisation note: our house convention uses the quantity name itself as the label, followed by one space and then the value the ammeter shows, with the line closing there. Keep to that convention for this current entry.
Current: 0.55 mA
